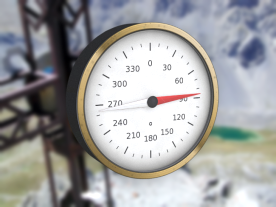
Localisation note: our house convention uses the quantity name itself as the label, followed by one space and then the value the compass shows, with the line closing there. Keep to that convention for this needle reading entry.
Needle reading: 85 °
